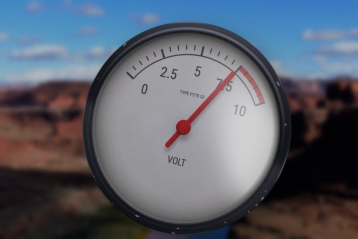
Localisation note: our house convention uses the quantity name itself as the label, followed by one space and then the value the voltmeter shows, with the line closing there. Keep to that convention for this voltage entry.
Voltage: 7.5 V
